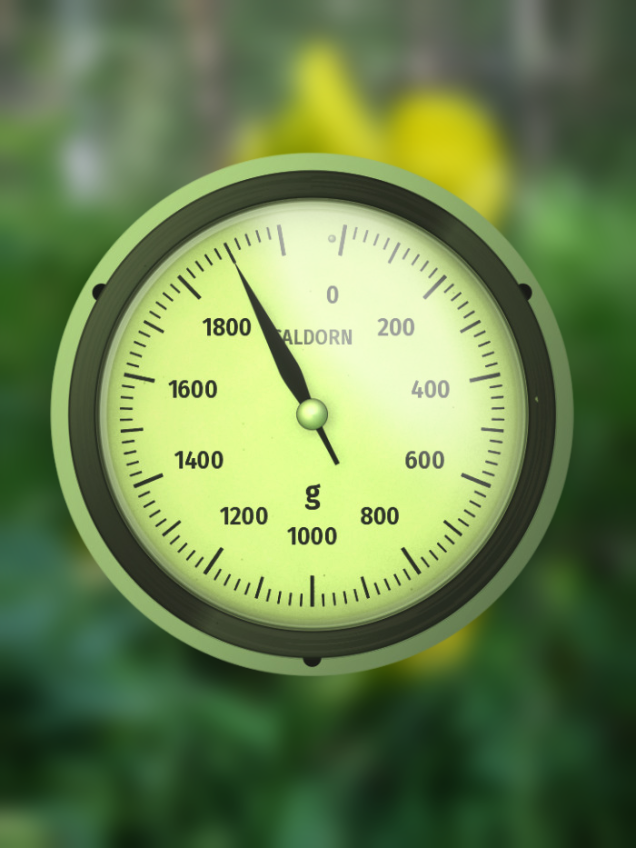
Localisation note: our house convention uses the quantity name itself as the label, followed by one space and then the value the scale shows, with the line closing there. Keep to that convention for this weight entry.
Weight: 1900 g
